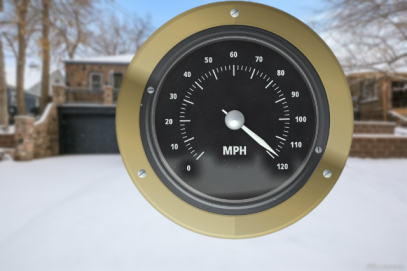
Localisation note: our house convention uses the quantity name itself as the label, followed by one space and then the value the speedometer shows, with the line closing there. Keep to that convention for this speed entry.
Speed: 118 mph
